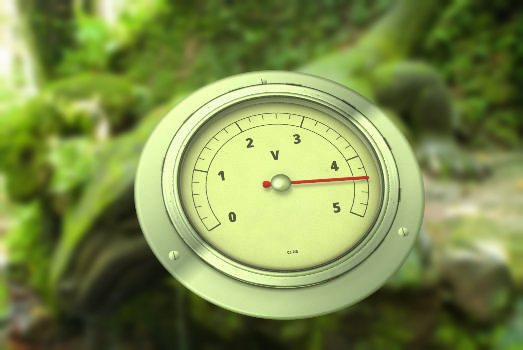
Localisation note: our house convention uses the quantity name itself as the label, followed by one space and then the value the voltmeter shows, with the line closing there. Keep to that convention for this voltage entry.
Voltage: 4.4 V
